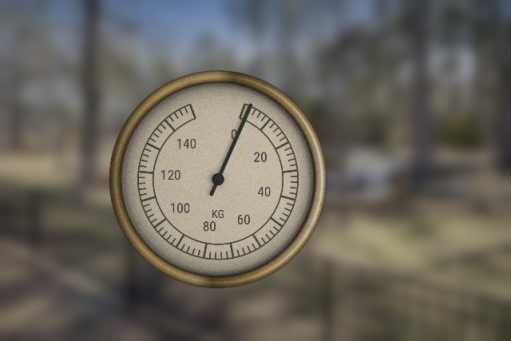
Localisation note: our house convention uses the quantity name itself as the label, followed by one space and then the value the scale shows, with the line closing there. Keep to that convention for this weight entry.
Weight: 2 kg
